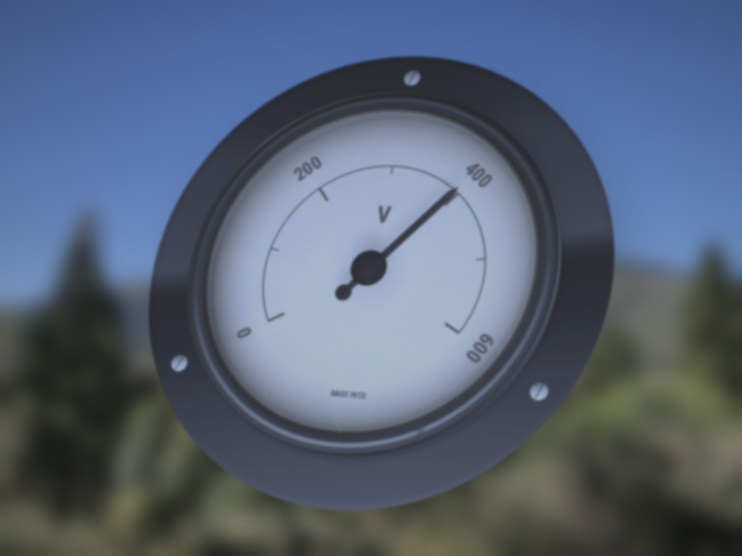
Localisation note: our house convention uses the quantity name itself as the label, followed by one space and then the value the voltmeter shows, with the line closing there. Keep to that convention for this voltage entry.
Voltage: 400 V
